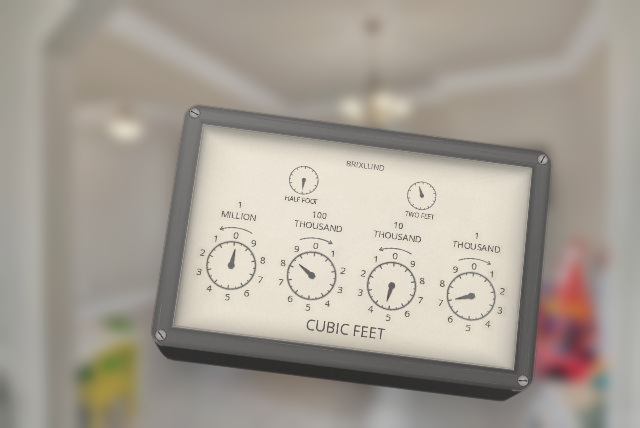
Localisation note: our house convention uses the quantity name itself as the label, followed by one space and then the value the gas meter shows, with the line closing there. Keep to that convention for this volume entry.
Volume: 984700 ft³
